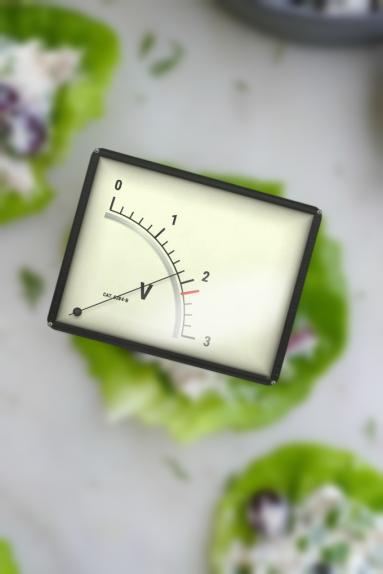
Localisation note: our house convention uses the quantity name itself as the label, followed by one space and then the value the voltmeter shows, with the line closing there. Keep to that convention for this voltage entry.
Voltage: 1.8 V
